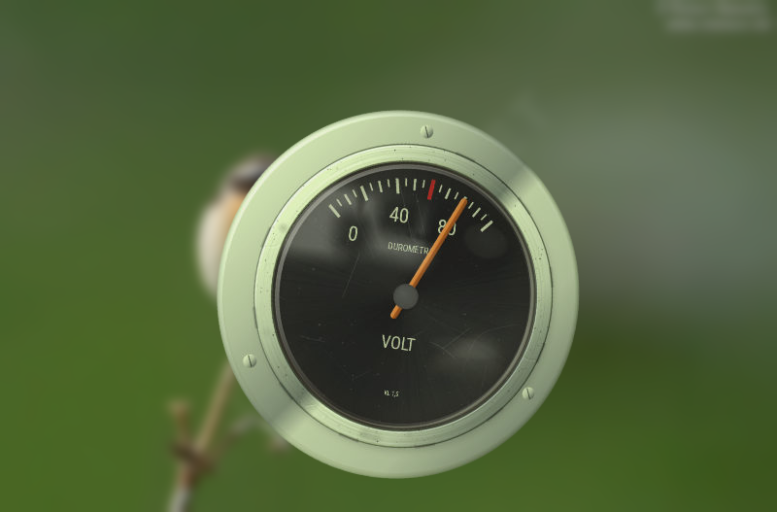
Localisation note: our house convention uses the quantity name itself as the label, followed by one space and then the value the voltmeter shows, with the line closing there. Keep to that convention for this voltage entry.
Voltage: 80 V
